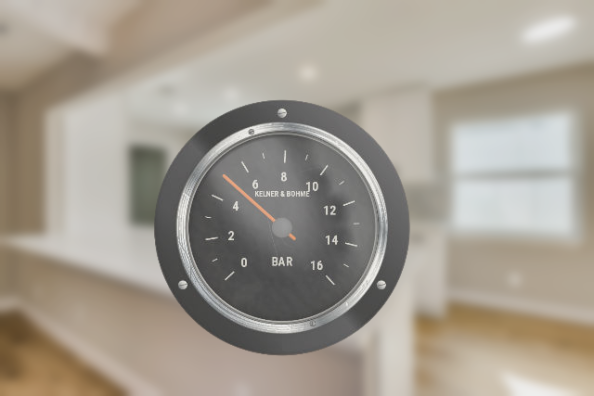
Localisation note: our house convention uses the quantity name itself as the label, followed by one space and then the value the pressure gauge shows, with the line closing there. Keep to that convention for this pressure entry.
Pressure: 5 bar
